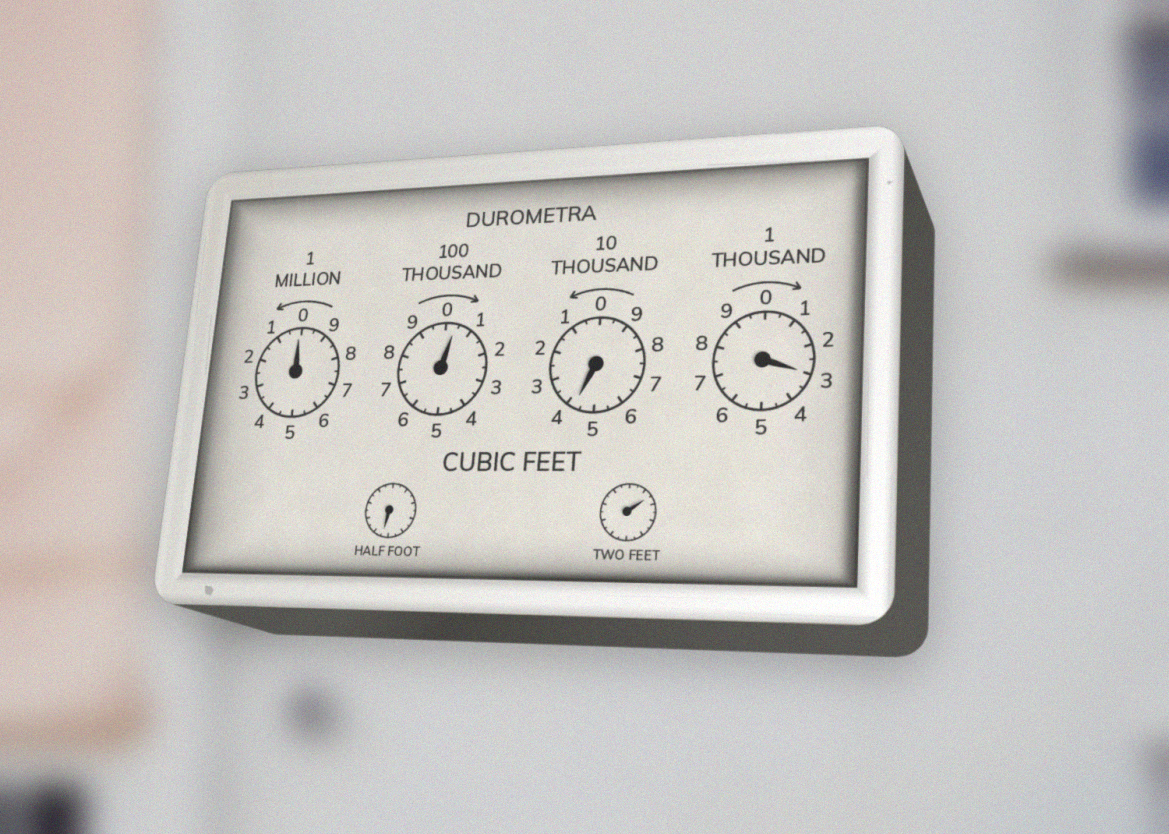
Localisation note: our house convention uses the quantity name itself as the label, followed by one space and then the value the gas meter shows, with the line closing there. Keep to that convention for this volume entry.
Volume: 4300 ft³
